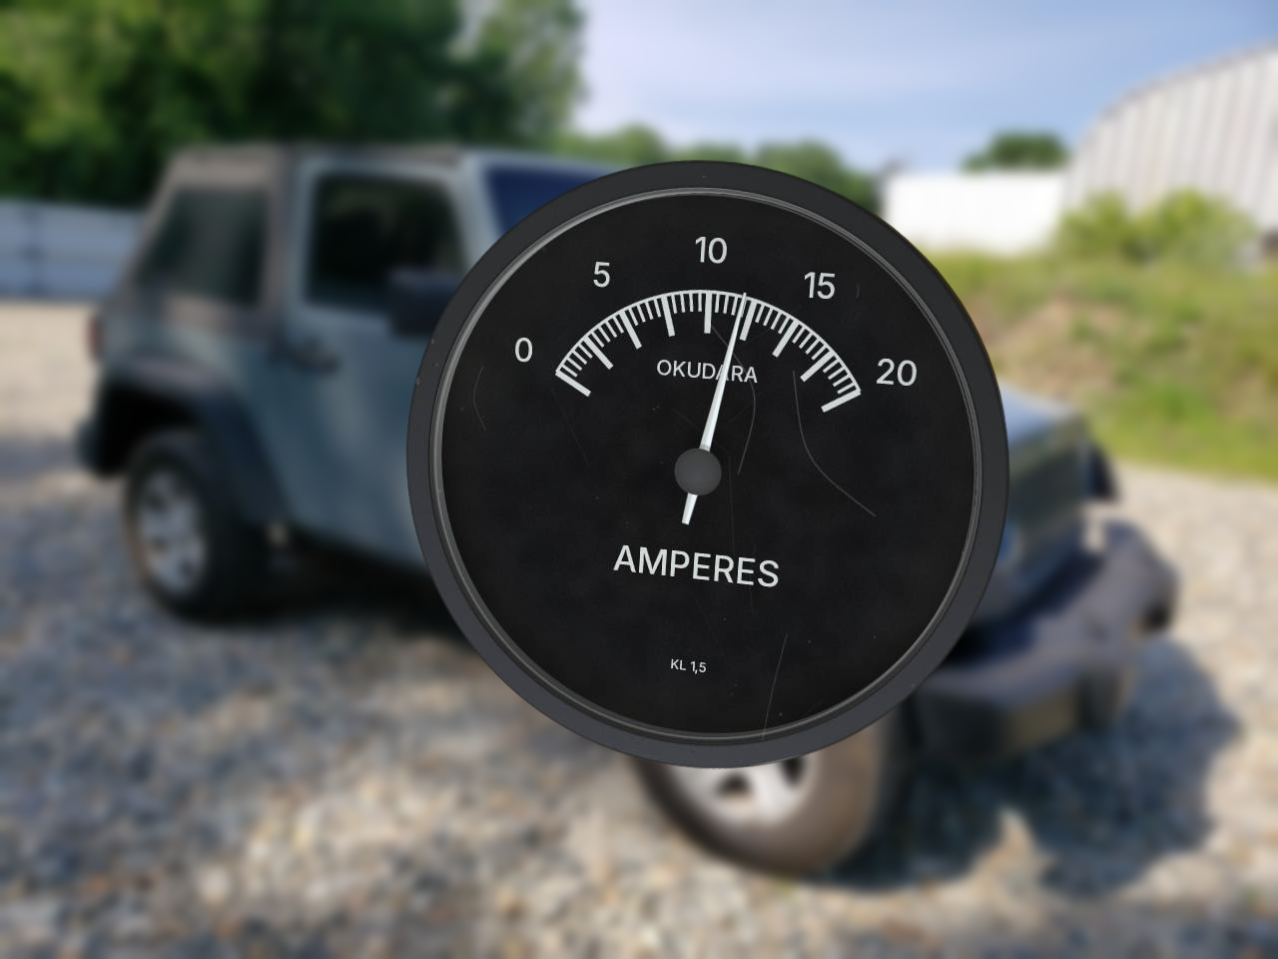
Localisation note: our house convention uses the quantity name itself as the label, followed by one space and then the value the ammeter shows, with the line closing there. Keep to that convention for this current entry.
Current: 12 A
